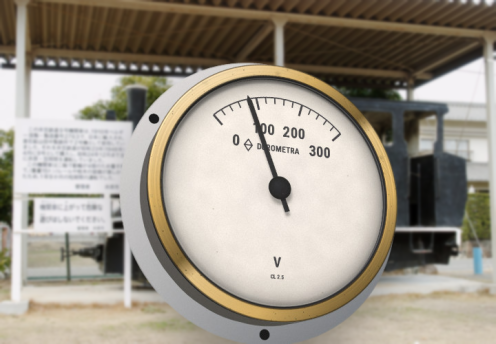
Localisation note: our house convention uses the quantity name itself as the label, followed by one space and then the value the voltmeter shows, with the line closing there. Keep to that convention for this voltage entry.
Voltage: 80 V
